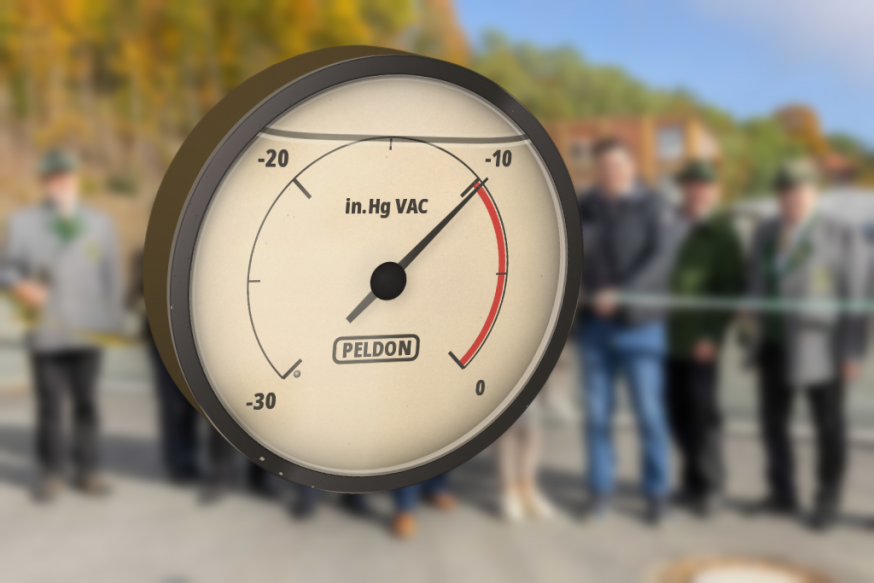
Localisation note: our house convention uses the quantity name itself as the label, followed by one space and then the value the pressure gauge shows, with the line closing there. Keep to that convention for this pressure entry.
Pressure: -10 inHg
